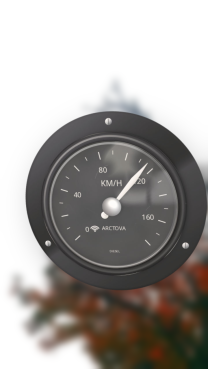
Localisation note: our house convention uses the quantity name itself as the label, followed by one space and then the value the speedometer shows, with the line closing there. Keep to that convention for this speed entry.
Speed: 115 km/h
